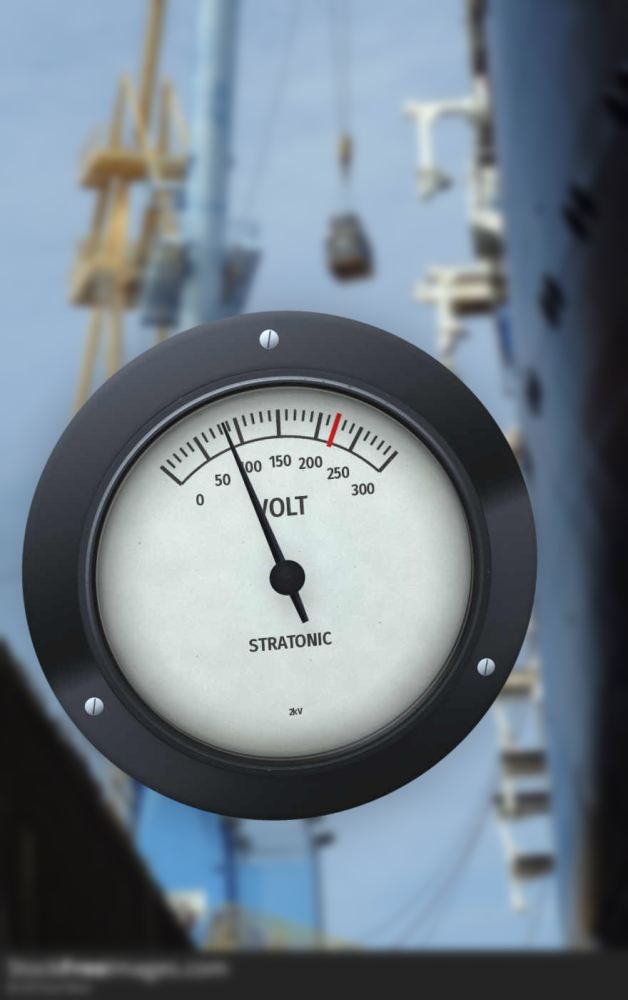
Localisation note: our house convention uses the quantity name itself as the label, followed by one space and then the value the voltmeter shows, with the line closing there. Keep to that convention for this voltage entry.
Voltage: 85 V
